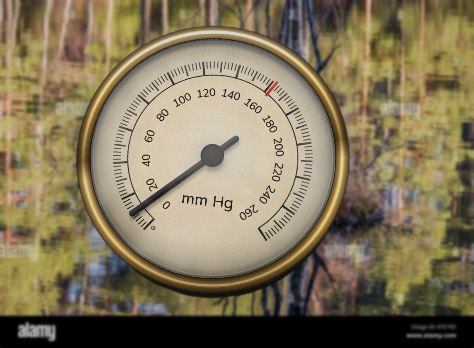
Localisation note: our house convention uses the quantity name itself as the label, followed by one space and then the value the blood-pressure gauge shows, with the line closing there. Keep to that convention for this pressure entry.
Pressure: 10 mmHg
